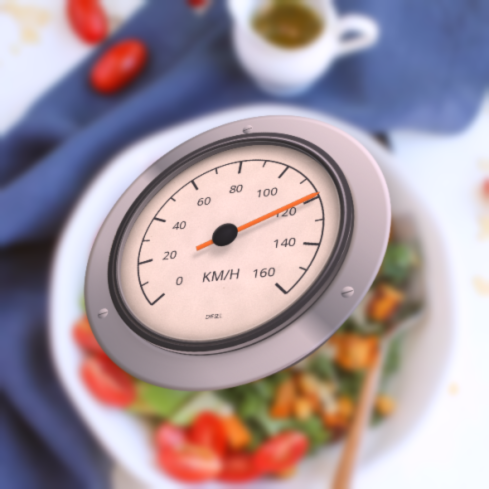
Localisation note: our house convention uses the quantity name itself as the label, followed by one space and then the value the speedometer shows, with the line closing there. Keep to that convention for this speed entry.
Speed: 120 km/h
